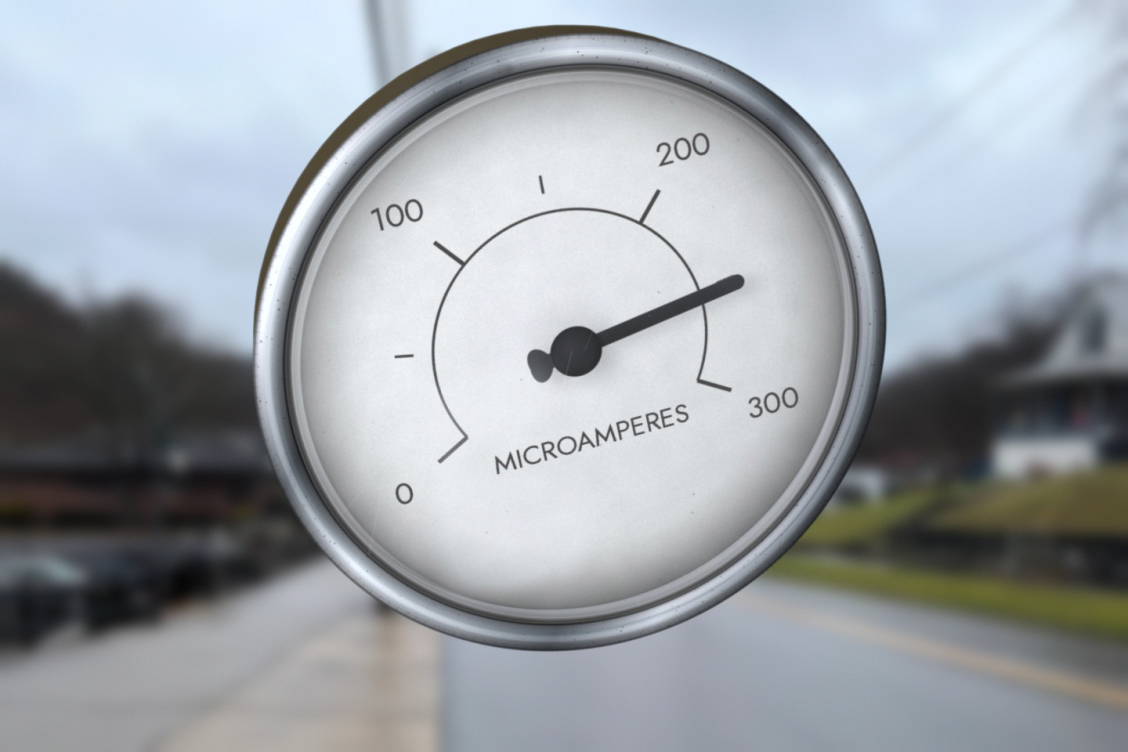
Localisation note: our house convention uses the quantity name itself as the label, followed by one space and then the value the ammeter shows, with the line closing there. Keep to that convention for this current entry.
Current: 250 µA
